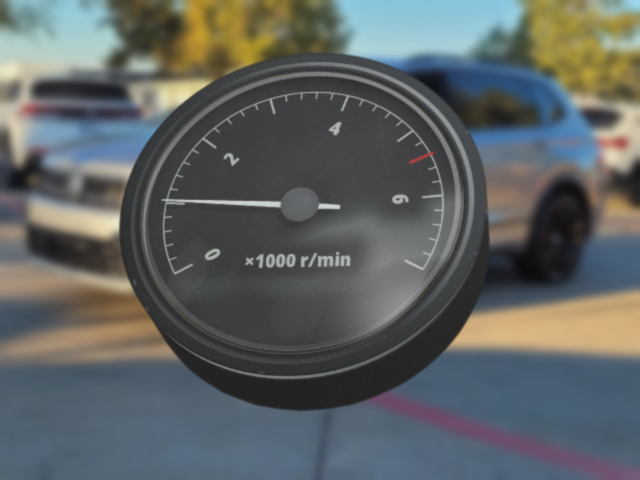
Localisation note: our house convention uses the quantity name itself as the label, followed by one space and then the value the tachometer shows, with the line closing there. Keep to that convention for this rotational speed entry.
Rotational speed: 1000 rpm
